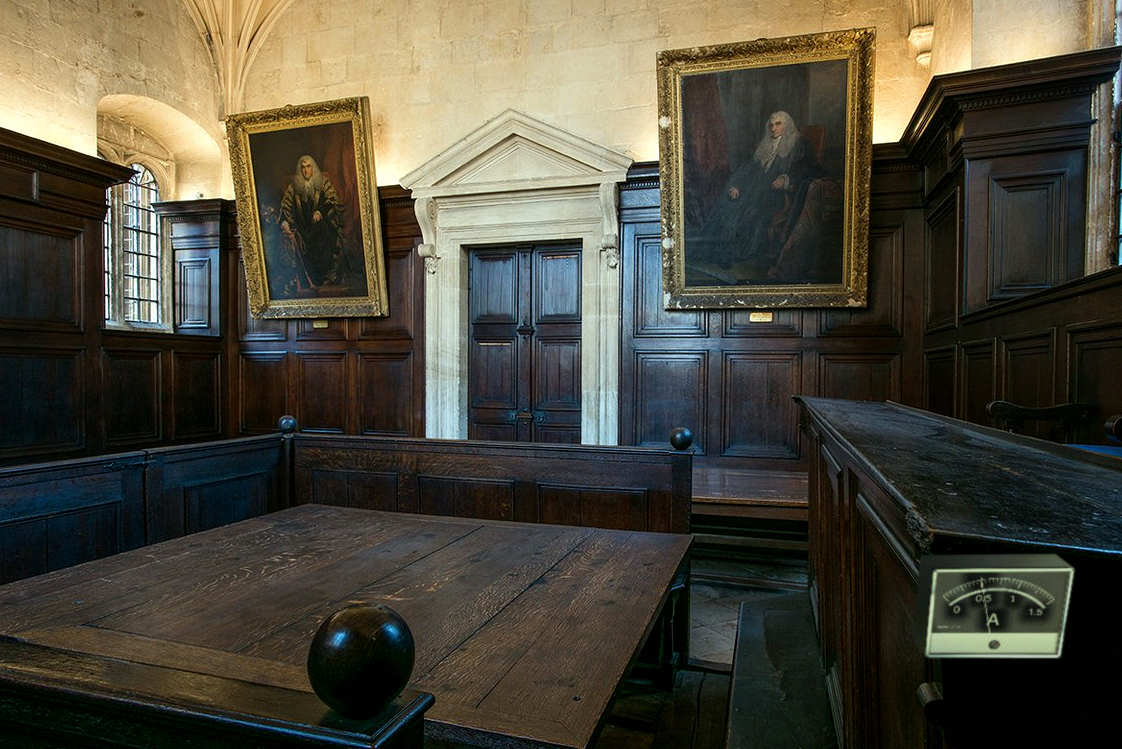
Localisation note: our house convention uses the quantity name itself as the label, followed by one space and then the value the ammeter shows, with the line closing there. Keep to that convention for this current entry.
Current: 0.5 A
